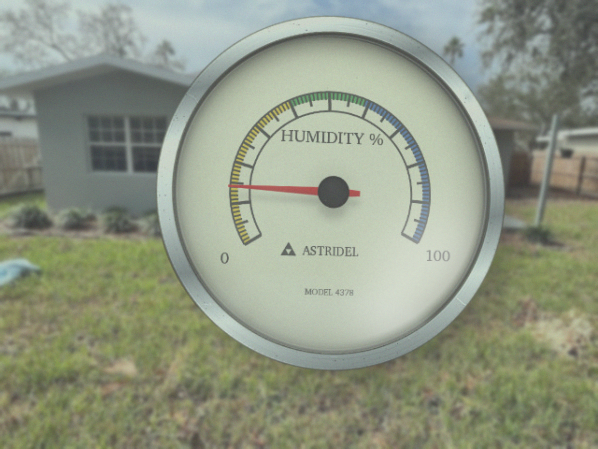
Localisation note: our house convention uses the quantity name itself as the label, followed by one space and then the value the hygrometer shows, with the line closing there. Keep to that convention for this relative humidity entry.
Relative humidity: 14 %
